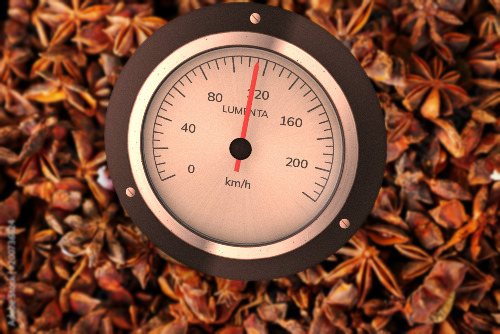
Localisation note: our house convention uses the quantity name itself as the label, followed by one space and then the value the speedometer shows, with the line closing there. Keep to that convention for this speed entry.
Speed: 115 km/h
